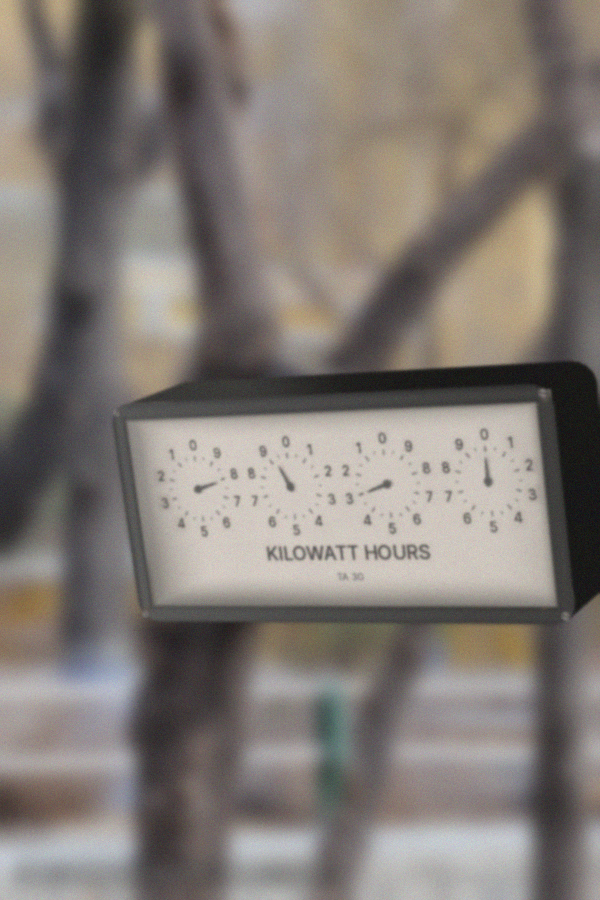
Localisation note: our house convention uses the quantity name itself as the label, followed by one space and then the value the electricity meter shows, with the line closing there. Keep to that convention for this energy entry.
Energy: 7930 kWh
